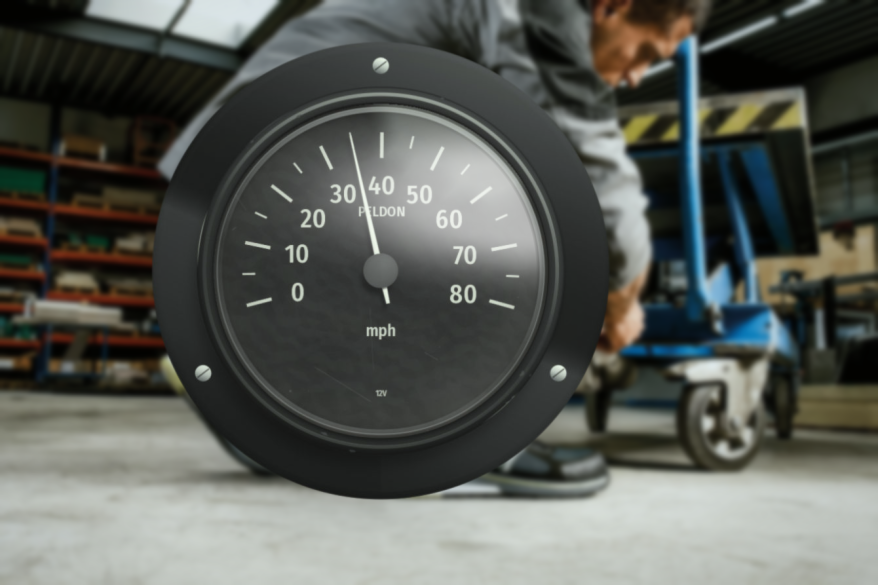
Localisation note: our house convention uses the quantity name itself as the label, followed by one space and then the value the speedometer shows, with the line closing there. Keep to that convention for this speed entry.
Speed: 35 mph
